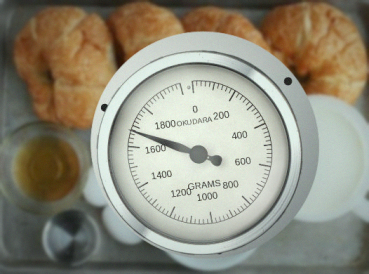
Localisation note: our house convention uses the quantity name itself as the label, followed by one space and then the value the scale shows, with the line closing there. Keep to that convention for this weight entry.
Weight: 1680 g
